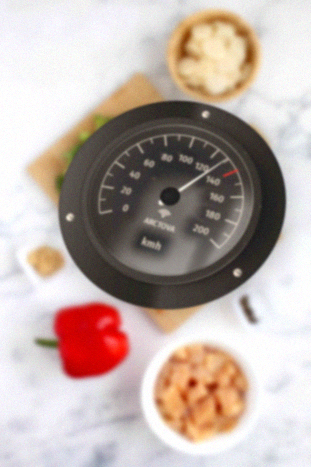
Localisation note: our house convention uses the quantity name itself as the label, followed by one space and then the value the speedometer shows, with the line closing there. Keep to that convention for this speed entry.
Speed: 130 km/h
